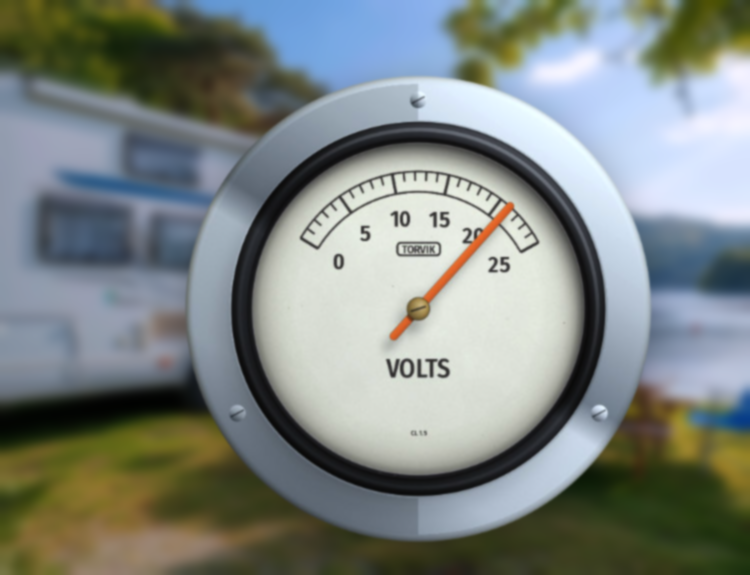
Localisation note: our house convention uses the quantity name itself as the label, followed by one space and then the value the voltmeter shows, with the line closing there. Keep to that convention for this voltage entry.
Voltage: 21 V
